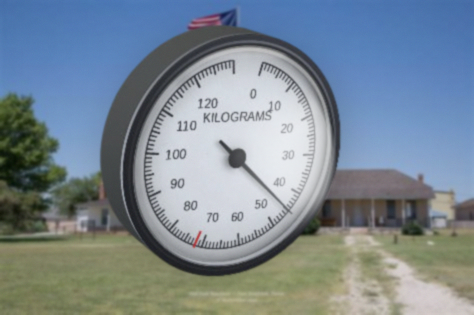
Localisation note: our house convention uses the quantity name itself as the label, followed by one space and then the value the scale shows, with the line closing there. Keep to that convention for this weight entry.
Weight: 45 kg
